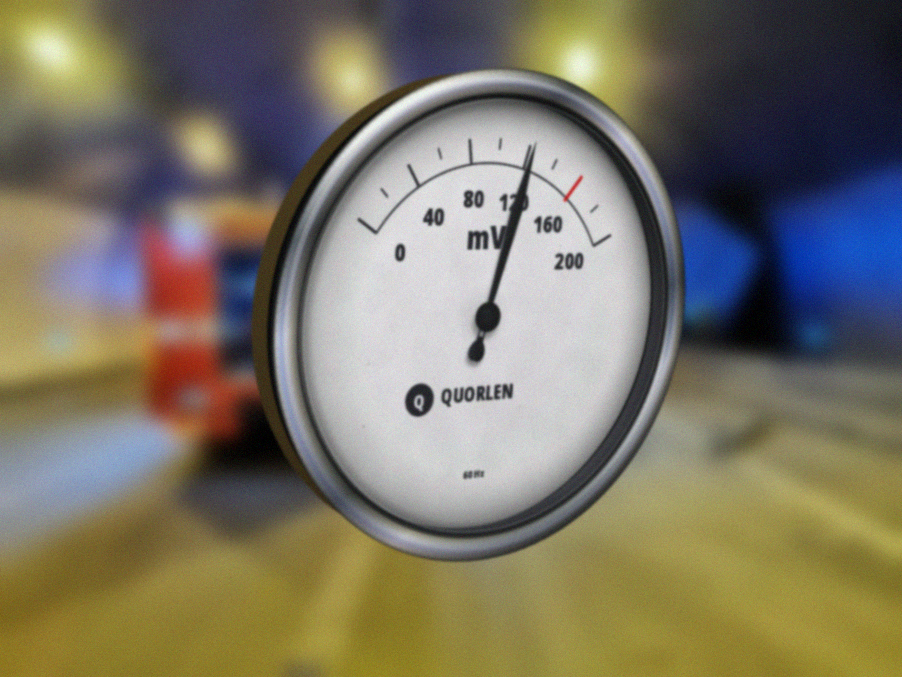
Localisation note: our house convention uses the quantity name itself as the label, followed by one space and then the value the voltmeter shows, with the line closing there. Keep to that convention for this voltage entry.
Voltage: 120 mV
